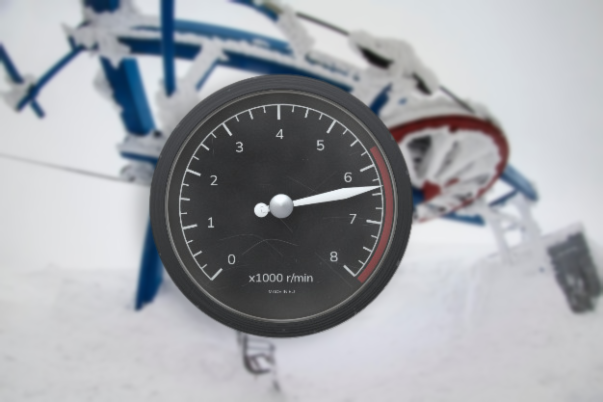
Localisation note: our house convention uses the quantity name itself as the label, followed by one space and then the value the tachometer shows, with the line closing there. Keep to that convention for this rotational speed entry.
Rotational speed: 6375 rpm
